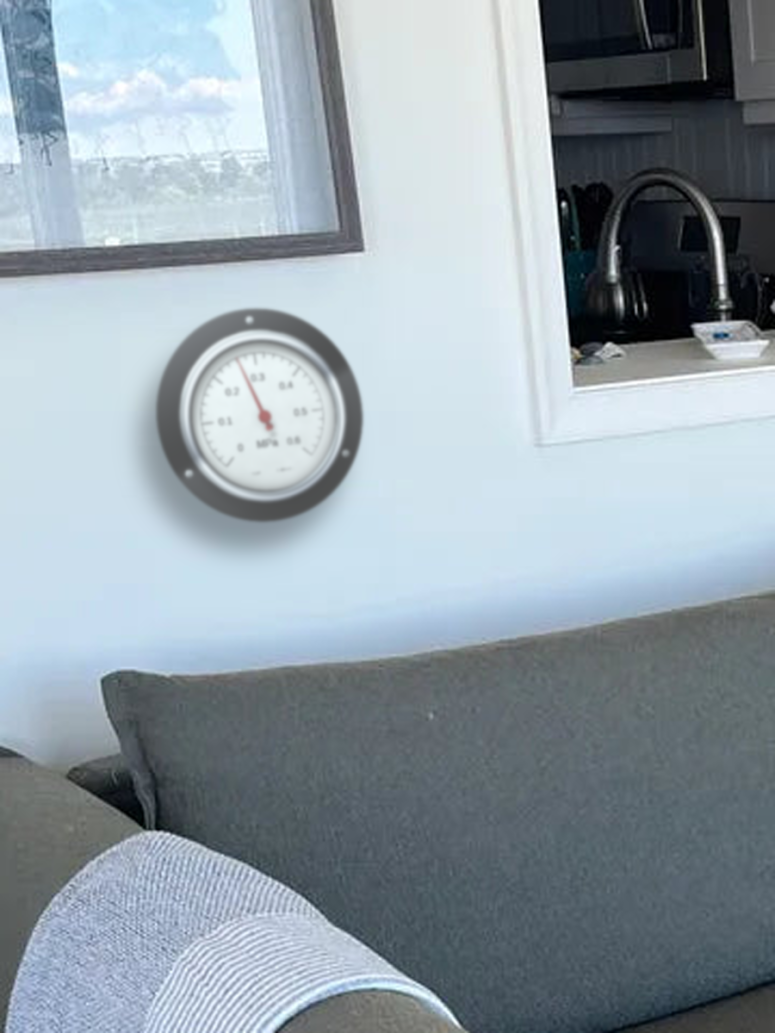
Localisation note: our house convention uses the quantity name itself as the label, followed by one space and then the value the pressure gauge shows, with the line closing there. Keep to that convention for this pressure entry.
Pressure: 0.26 MPa
